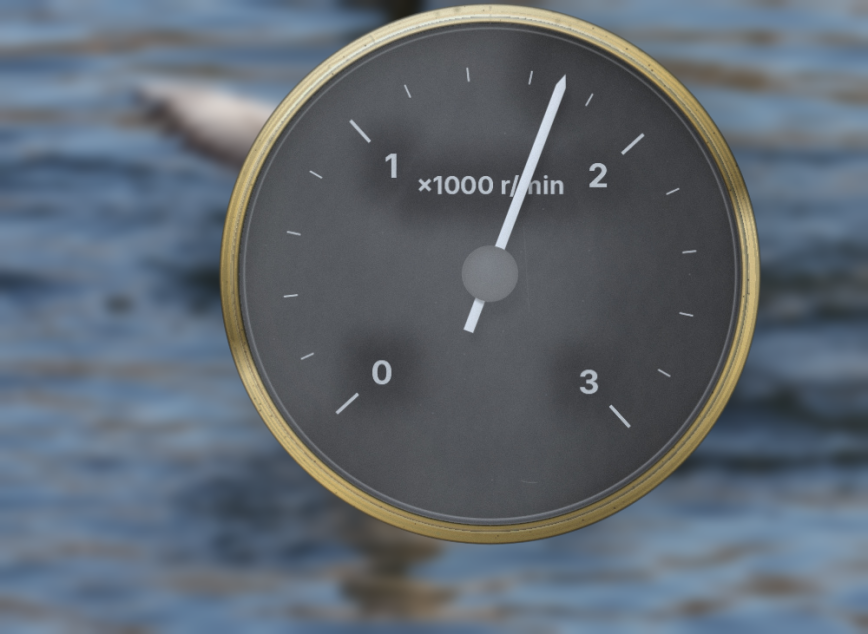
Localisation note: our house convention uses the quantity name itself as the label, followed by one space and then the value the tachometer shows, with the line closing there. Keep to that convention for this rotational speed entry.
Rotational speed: 1700 rpm
